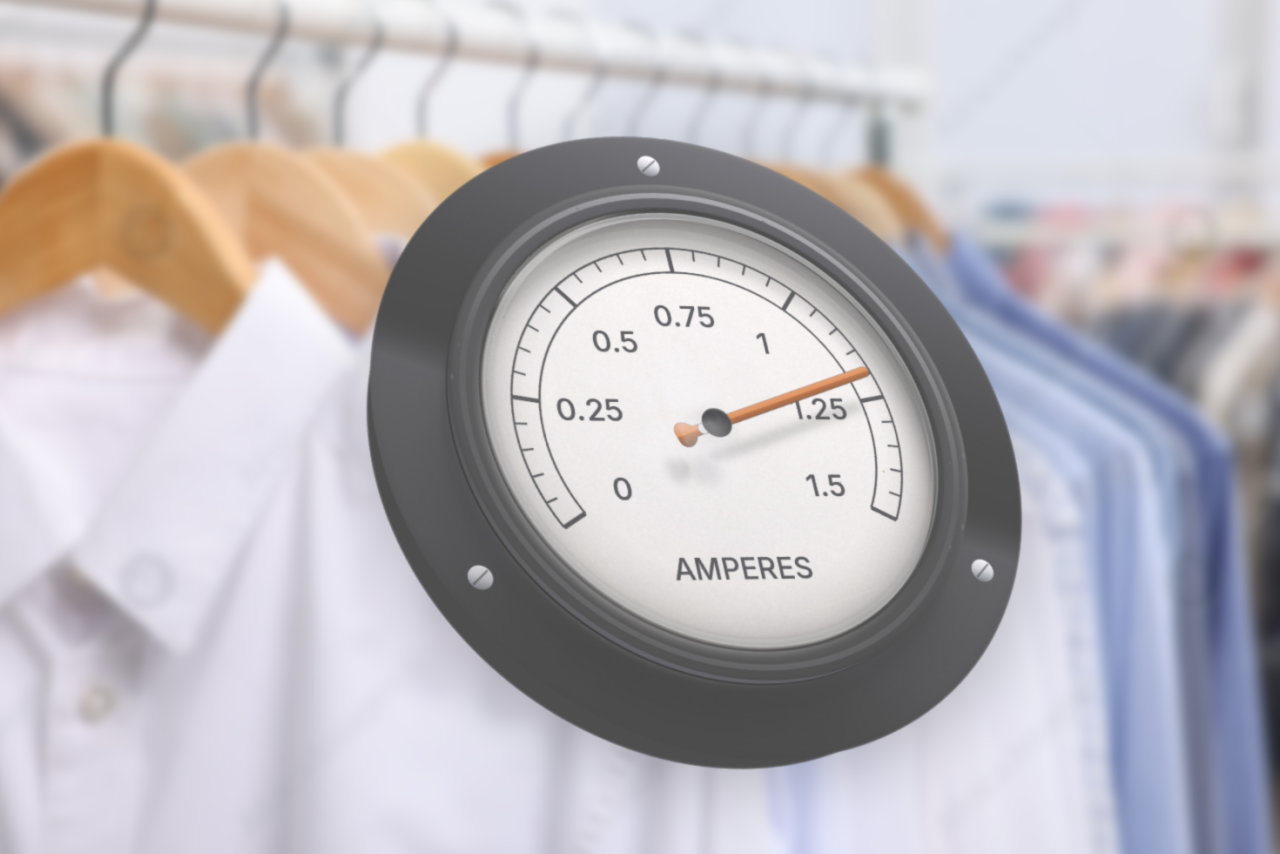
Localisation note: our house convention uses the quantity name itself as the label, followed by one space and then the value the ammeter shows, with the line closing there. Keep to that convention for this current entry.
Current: 1.2 A
